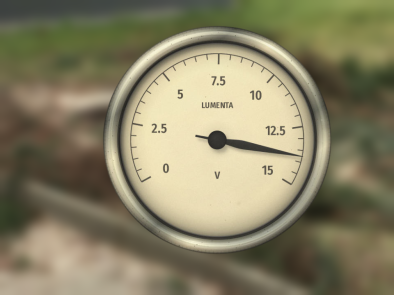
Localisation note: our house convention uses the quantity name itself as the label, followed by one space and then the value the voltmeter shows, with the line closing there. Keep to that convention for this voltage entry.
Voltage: 13.75 V
